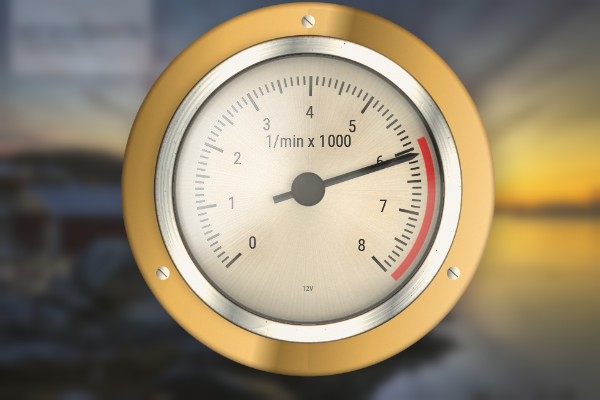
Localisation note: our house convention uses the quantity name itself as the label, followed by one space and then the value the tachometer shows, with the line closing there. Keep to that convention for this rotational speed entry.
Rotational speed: 6100 rpm
